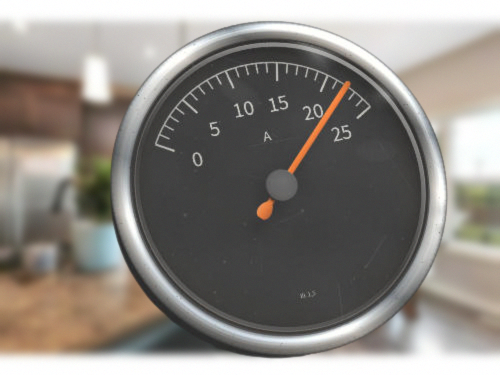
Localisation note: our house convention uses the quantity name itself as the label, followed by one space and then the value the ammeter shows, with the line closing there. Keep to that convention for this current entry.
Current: 22 A
